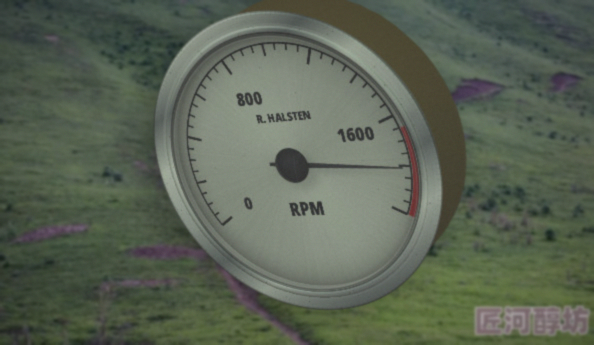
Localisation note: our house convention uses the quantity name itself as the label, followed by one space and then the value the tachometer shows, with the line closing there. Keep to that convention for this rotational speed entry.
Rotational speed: 1800 rpm
